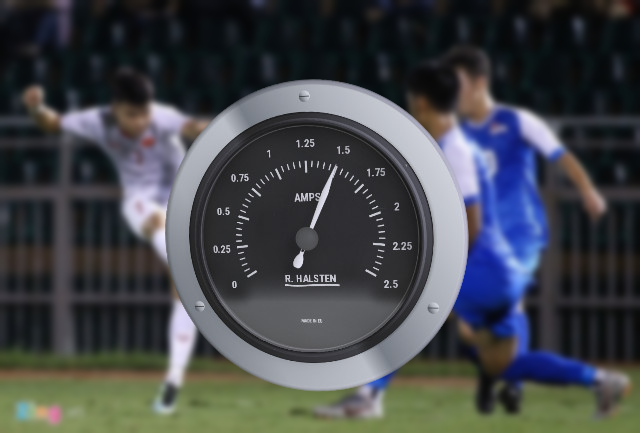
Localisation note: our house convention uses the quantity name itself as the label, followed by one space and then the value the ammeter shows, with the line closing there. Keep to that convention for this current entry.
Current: 1.5 A
